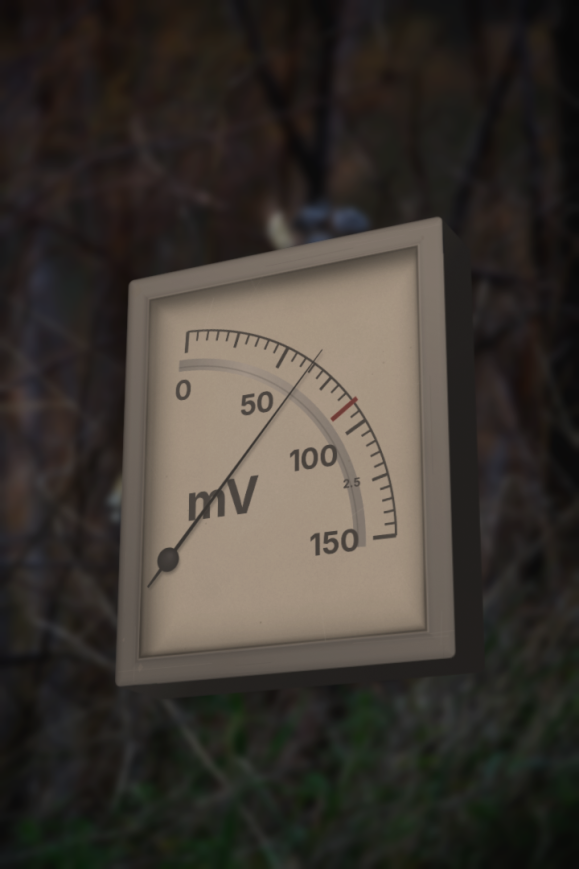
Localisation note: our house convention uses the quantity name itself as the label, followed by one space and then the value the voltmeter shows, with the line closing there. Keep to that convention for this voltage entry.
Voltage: 65 mV
